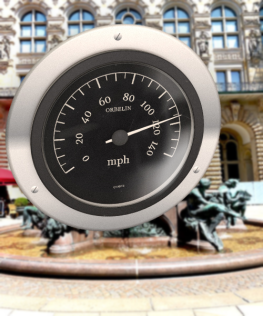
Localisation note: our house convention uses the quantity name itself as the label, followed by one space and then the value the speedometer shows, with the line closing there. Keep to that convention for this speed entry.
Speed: 115 mph
